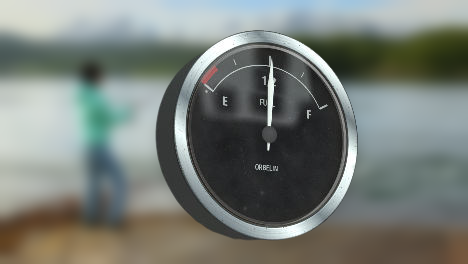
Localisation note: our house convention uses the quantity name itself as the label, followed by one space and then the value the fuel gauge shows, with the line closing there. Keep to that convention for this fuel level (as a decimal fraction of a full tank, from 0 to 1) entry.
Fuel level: 0.5
